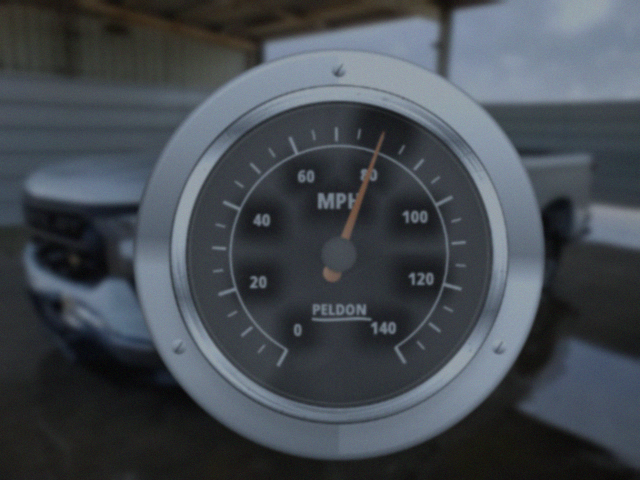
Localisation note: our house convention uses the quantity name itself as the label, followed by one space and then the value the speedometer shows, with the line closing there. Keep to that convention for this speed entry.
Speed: 80 mph
